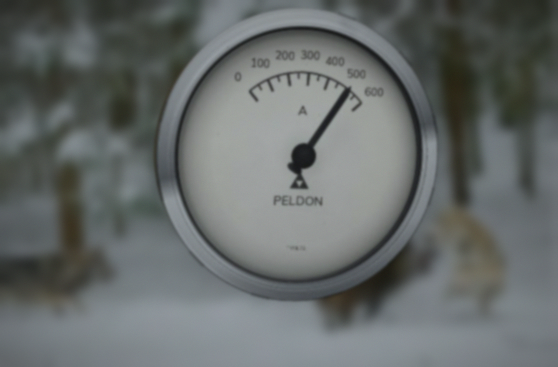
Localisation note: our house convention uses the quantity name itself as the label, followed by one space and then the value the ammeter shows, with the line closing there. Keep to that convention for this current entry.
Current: 500 A
